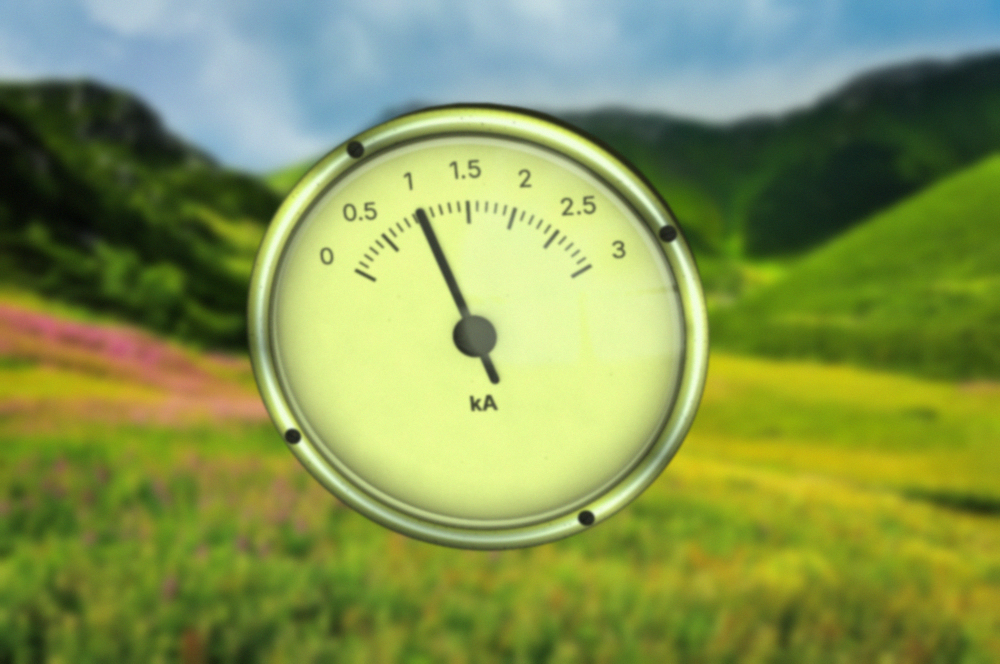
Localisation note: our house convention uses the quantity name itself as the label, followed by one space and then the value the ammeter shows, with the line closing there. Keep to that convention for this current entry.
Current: 1 kA
